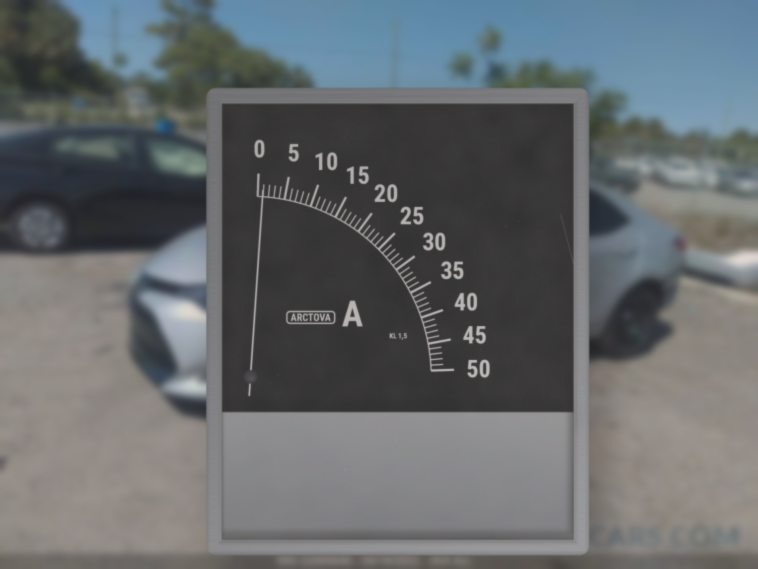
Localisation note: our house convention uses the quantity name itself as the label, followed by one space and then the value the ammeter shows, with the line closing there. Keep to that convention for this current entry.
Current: 1 A
